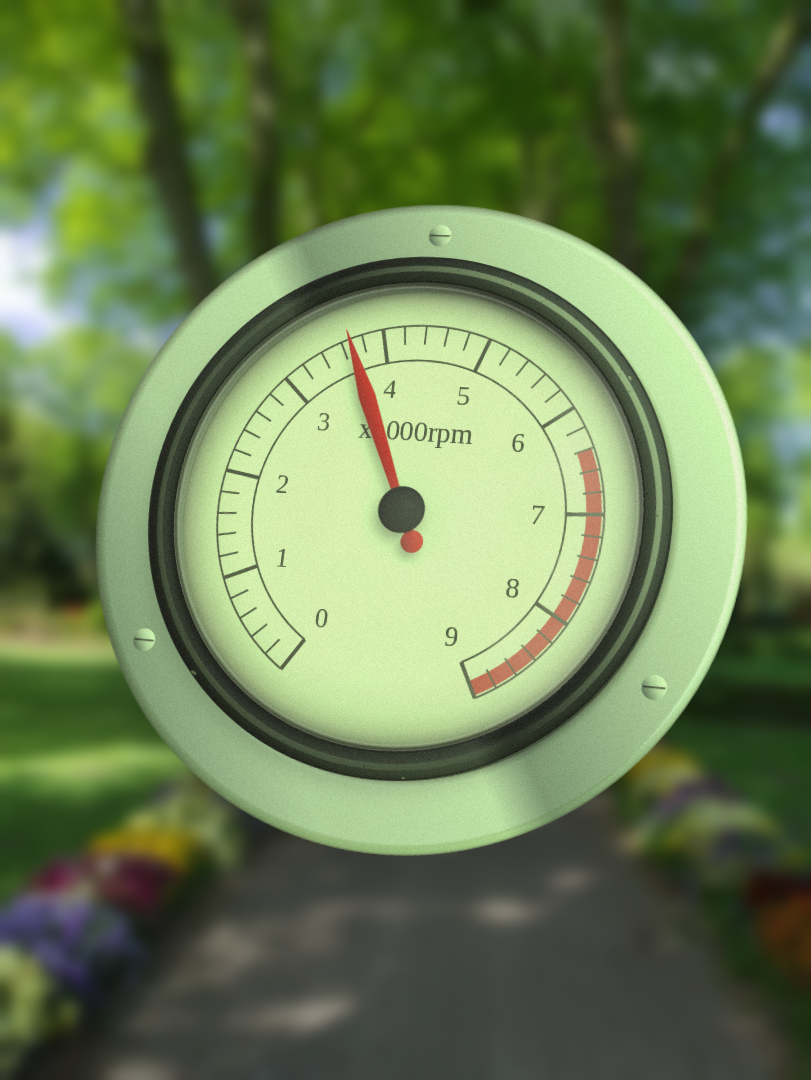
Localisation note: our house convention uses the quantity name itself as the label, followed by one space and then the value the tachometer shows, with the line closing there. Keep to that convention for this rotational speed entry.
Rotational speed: 3700 rpm
